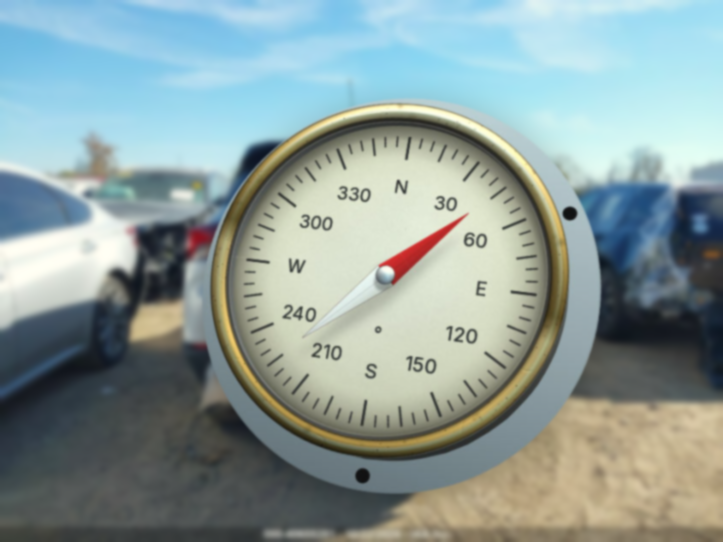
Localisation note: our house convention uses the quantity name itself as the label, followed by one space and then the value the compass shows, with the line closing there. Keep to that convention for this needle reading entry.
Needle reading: 45 °
